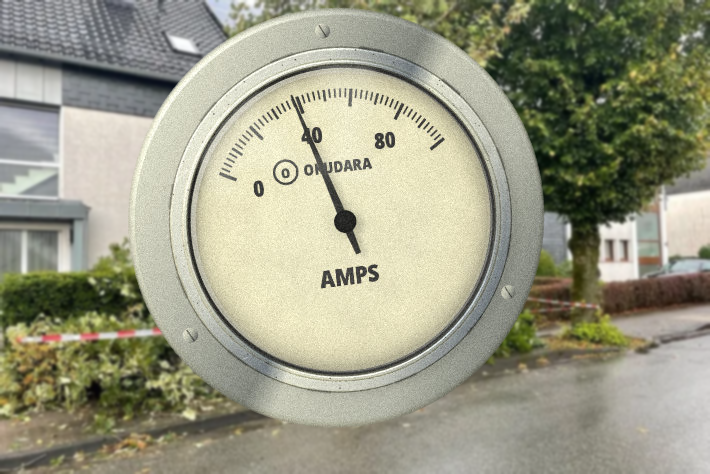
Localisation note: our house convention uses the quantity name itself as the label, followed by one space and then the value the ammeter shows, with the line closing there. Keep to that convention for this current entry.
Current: 38 A
